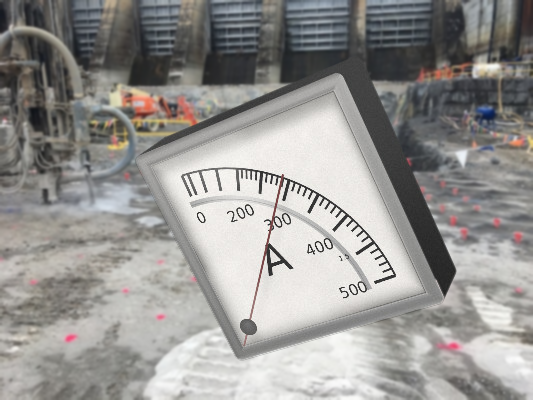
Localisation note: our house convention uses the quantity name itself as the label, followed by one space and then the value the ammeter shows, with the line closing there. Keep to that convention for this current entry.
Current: 290 A
